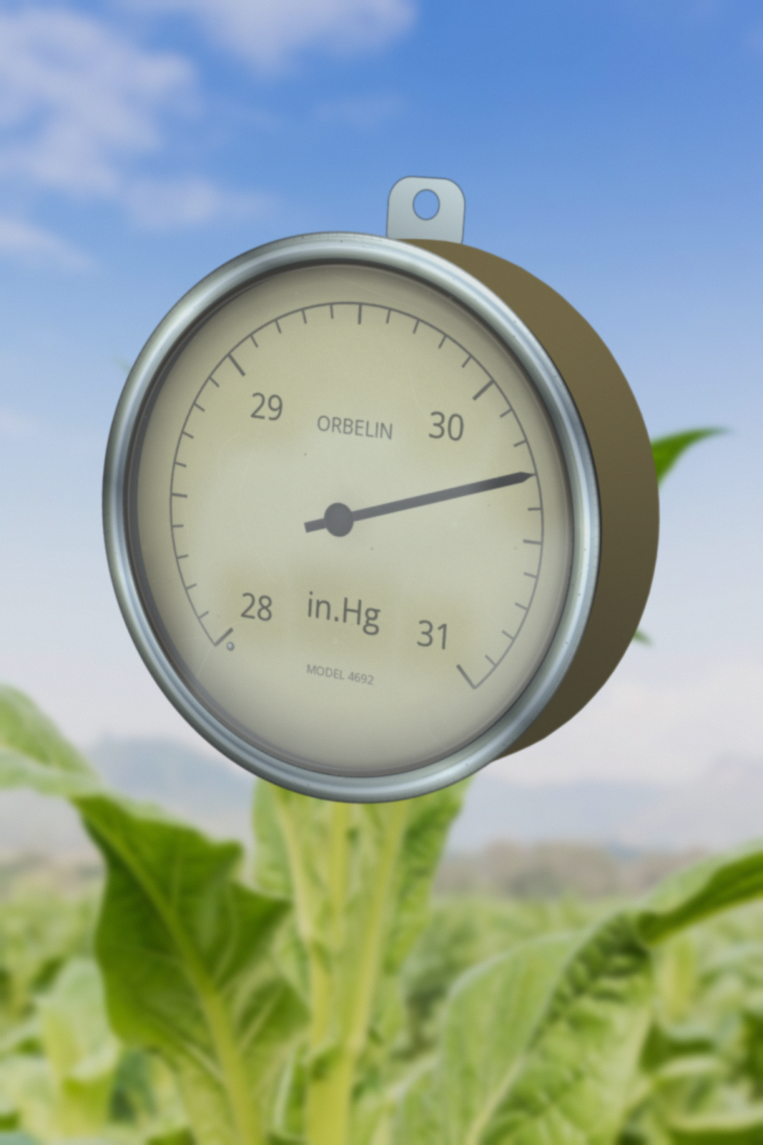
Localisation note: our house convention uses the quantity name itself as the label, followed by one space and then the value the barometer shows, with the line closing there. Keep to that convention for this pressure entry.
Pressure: 30.3 inHg
